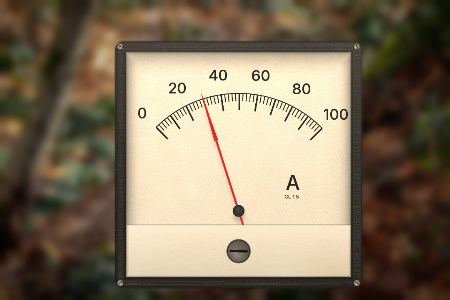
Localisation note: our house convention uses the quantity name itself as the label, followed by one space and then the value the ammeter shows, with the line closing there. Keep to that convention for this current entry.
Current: 30 A
